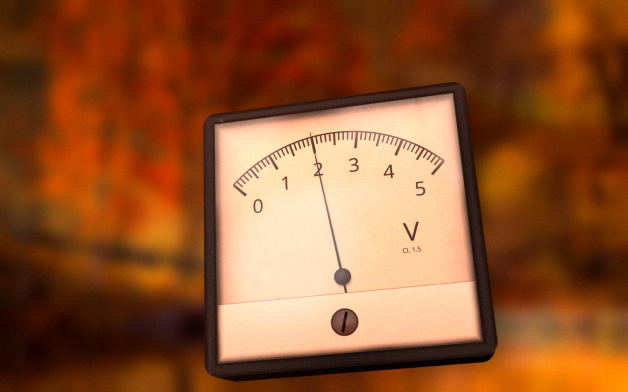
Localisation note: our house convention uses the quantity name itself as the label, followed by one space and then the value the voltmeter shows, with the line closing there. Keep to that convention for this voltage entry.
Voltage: 2 V
